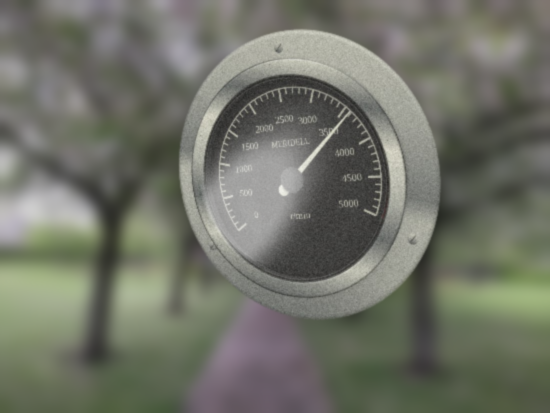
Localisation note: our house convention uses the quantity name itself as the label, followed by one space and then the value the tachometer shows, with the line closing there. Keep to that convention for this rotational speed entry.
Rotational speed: 3600 rpm
